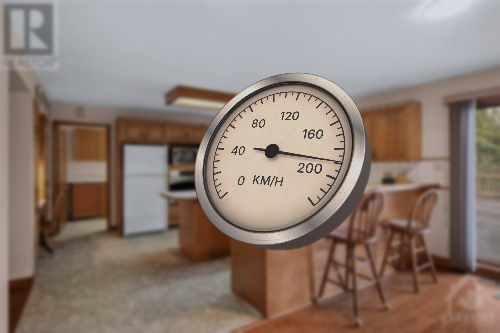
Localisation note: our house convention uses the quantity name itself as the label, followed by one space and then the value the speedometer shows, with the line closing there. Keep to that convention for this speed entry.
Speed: 190 km/h
